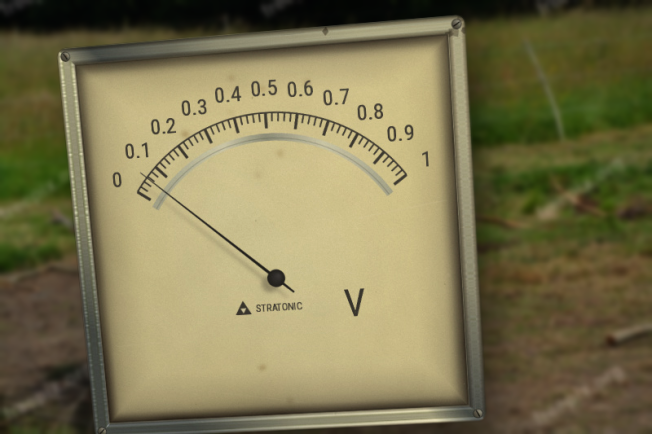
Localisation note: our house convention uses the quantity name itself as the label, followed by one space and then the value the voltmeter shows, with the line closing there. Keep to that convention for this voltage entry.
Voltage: 0.06 V
